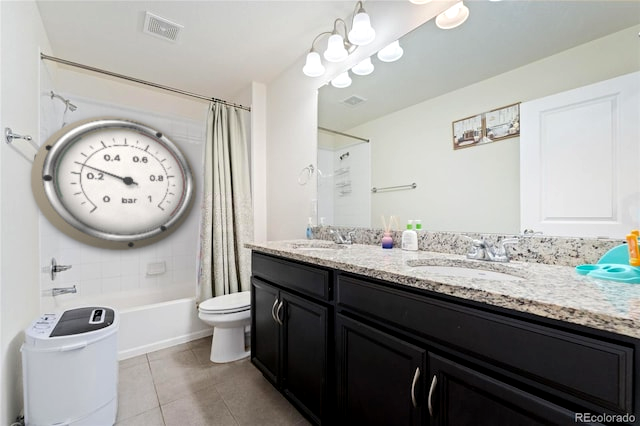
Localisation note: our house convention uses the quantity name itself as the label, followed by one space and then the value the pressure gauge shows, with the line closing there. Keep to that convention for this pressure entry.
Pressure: 0.25 bar
